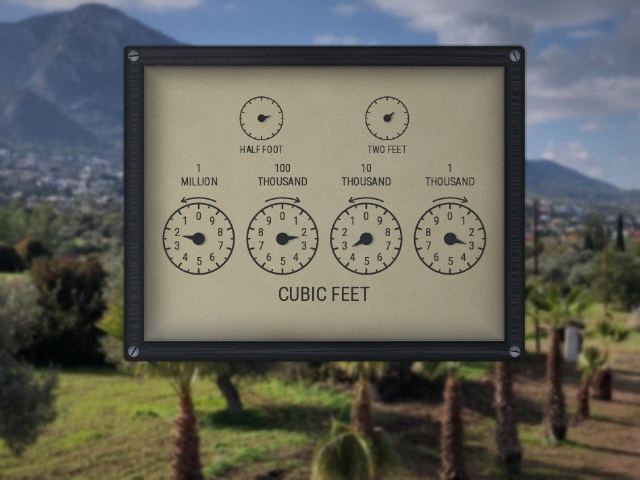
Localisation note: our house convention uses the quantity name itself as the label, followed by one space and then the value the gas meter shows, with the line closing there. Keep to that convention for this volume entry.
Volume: 223300 ft³
